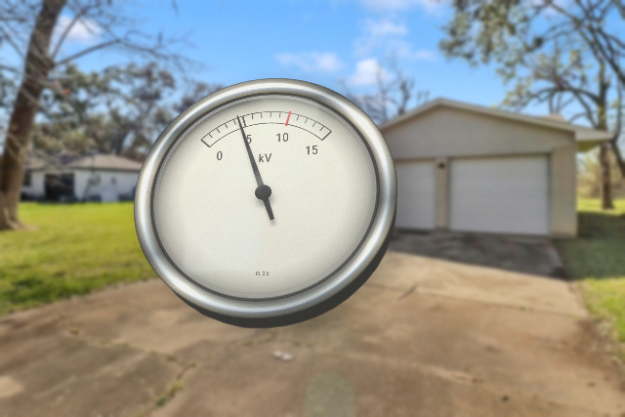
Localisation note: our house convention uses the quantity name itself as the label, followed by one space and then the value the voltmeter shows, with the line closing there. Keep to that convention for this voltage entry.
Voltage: 4.5 kV
